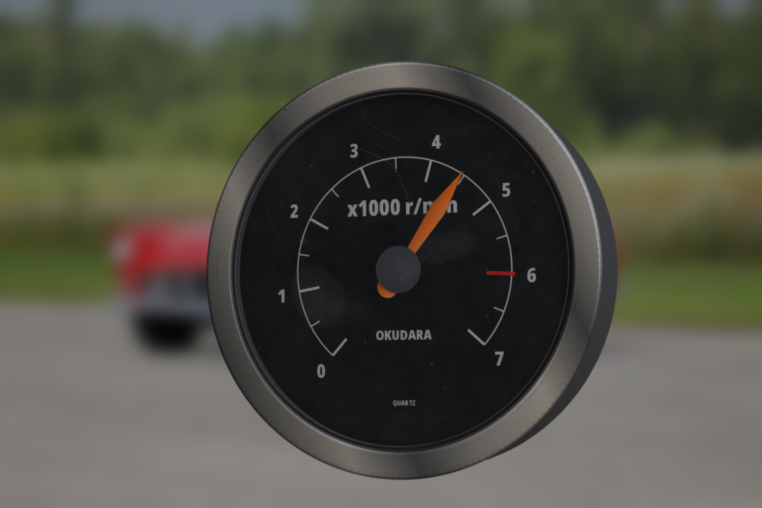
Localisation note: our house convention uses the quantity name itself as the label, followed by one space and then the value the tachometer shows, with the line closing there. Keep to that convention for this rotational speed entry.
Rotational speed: 4500 rpm
